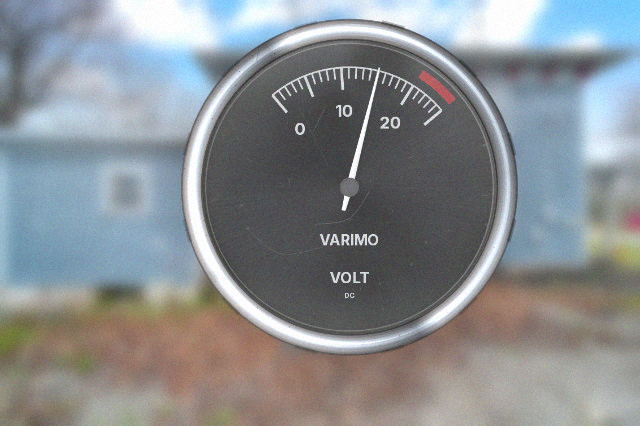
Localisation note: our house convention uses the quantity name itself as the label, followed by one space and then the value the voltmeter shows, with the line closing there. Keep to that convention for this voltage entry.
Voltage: 15 V
